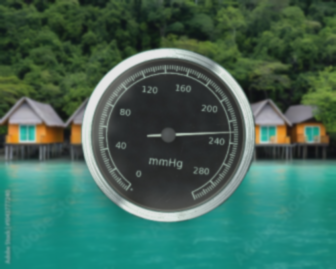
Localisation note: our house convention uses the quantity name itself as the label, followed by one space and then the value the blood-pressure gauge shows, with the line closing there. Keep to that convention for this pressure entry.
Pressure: 230 mmHg
